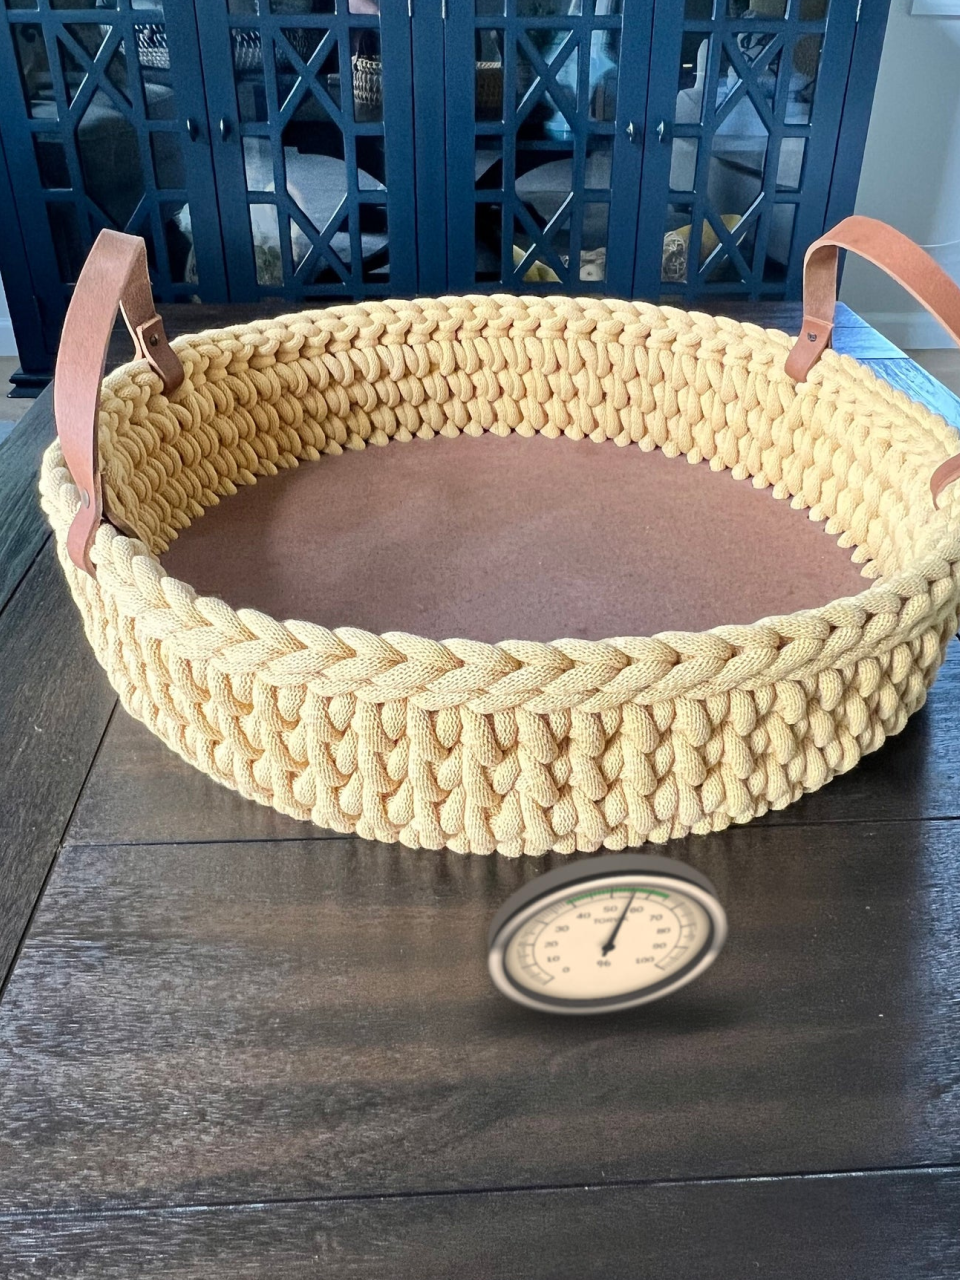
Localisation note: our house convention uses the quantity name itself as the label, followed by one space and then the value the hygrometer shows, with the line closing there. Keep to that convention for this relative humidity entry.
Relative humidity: 55 %
